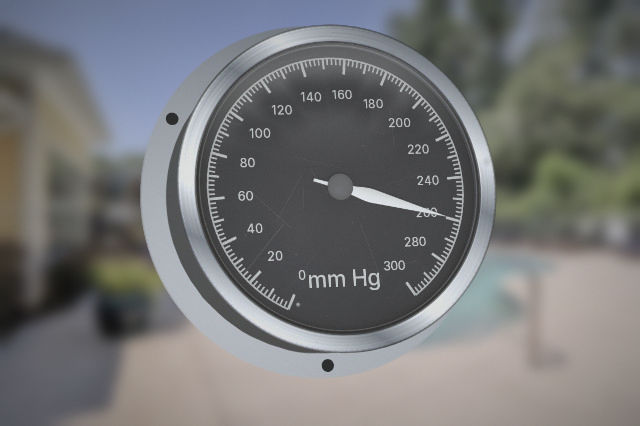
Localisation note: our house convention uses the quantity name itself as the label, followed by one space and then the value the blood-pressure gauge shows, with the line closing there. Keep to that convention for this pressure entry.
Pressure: 260 mmHg
